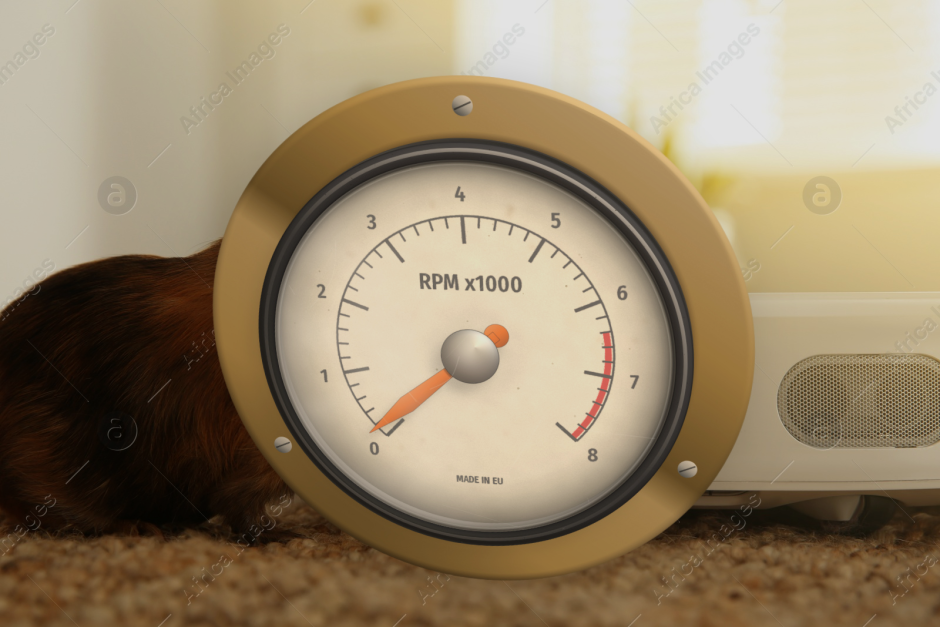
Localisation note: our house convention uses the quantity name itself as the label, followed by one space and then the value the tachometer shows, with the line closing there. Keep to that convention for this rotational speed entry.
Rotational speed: 200 rpm
